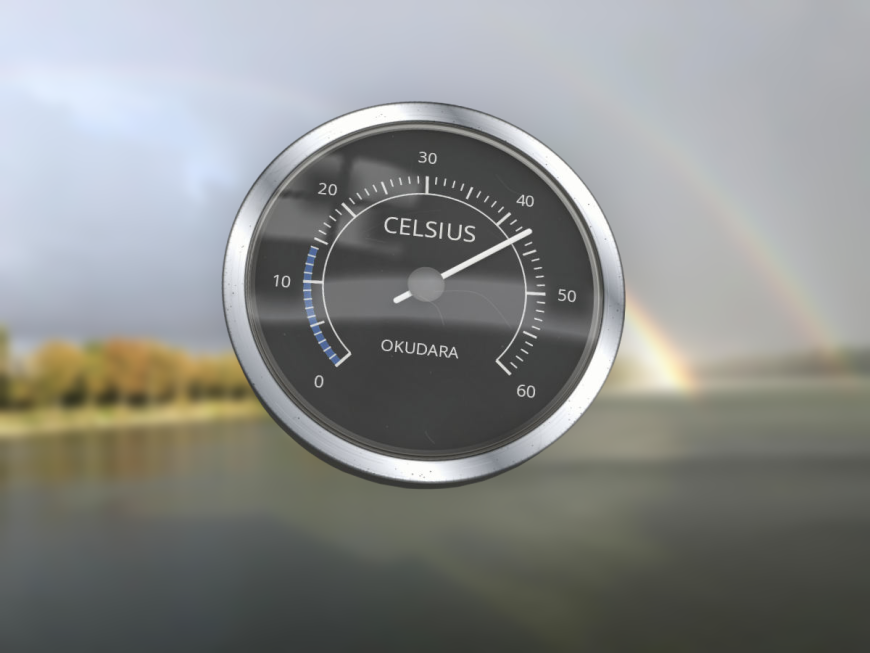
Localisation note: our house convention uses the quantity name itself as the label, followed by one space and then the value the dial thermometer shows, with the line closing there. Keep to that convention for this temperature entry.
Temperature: 43 °C
